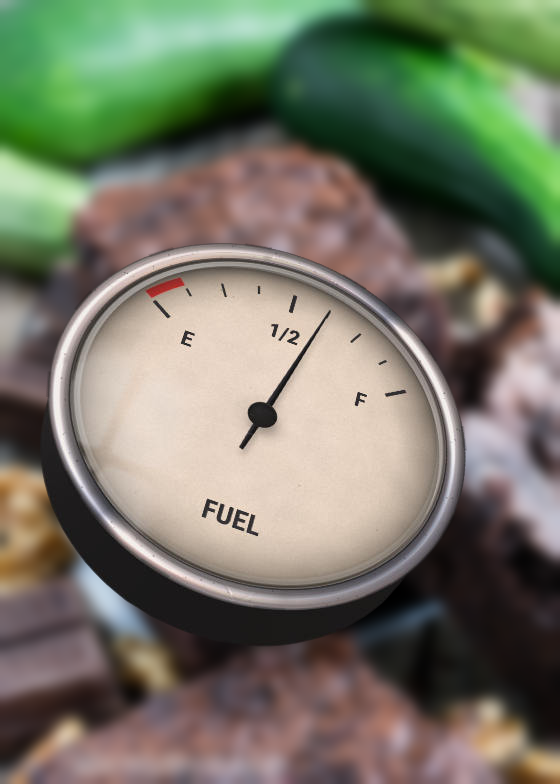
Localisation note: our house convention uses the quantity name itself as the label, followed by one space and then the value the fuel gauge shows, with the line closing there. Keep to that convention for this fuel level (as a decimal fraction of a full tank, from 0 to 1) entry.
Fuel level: 0.625
